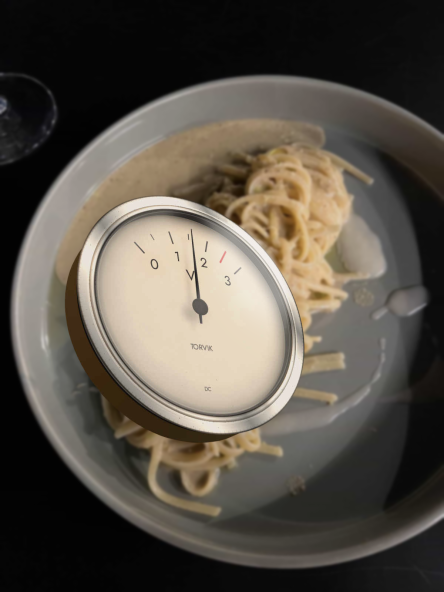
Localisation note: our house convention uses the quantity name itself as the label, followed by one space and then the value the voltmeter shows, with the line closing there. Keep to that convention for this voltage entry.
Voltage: 1.5 V
